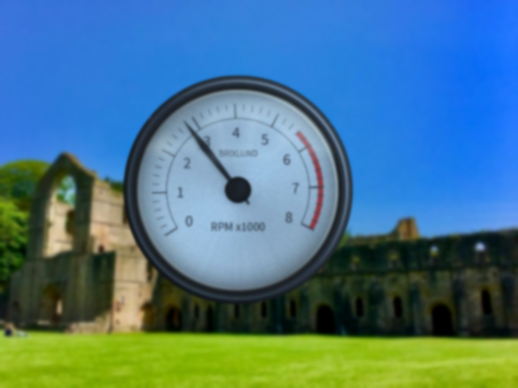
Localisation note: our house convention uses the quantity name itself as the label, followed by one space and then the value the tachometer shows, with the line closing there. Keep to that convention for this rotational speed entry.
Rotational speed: 2800 rpm
